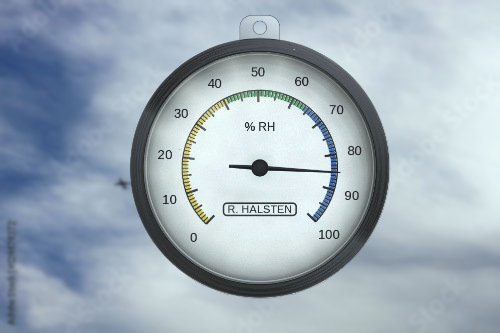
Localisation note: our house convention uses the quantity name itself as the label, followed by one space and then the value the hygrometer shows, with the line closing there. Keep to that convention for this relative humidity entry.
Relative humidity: 85 %
